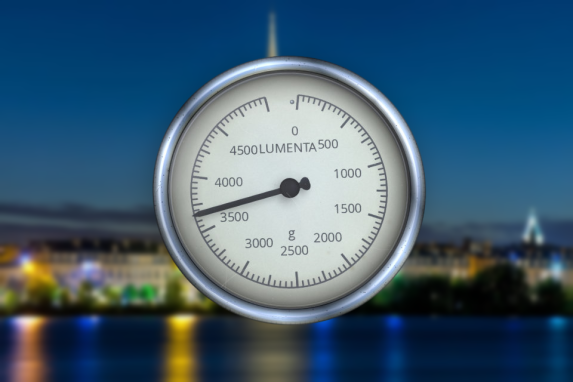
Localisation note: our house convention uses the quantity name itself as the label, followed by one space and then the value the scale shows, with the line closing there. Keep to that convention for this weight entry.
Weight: 3650 g
